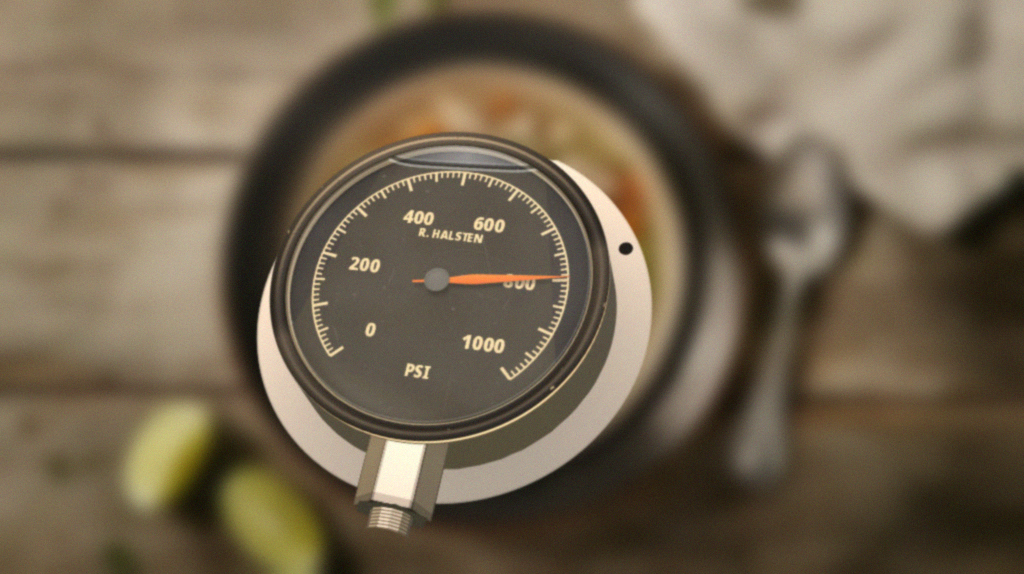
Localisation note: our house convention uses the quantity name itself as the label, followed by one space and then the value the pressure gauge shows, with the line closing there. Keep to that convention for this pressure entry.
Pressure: 800 psi
